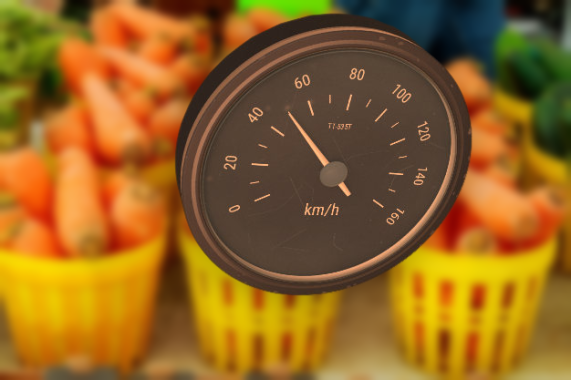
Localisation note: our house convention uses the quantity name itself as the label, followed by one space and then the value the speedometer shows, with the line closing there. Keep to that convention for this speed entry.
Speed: 50 km/h
